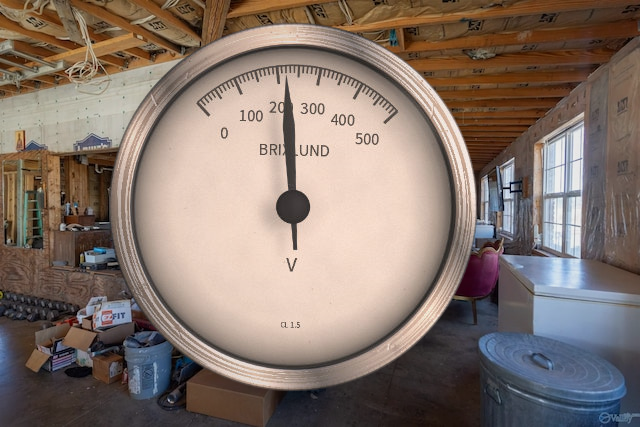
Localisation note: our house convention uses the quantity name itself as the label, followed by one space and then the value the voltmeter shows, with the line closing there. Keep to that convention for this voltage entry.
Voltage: 220 V
